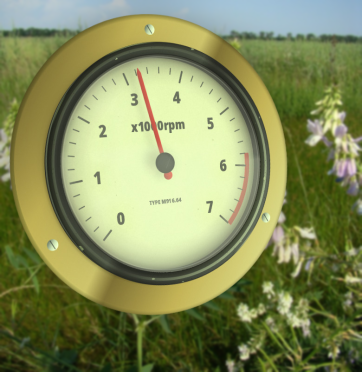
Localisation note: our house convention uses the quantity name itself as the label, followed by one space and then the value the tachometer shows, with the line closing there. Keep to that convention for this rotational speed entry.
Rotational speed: 3200 rpm
